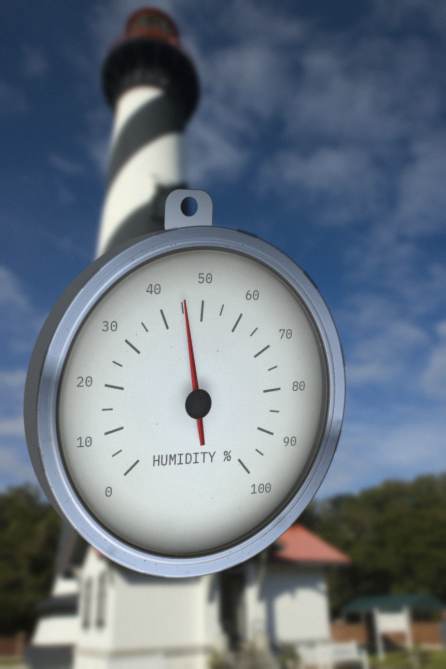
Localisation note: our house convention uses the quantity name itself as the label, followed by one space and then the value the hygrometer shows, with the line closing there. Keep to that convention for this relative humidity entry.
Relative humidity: 45 %
